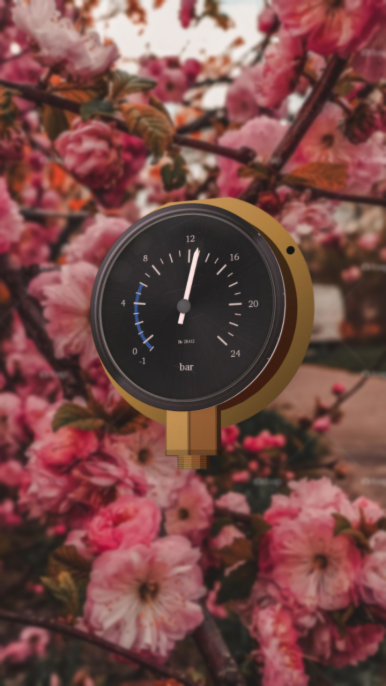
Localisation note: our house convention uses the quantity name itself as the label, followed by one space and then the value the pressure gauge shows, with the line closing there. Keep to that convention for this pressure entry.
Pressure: 13 bar
